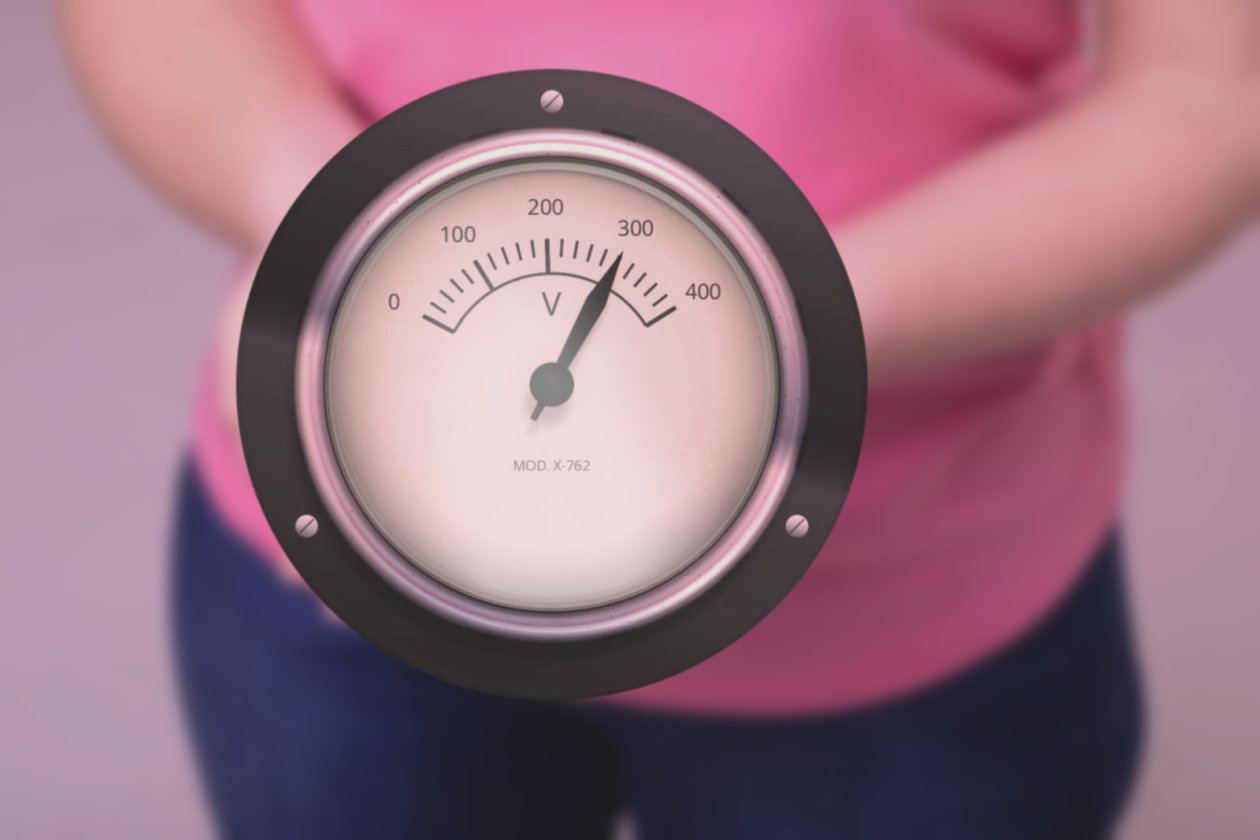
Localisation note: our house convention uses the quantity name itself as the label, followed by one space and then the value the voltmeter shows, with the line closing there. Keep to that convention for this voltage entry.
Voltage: 300 V
